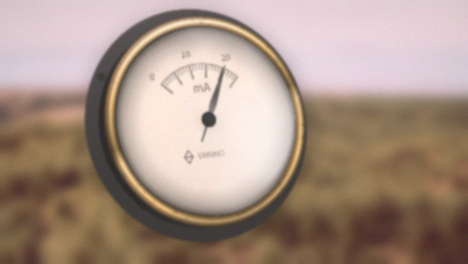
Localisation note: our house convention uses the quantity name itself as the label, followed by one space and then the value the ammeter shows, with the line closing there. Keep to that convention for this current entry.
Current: 20 mA
